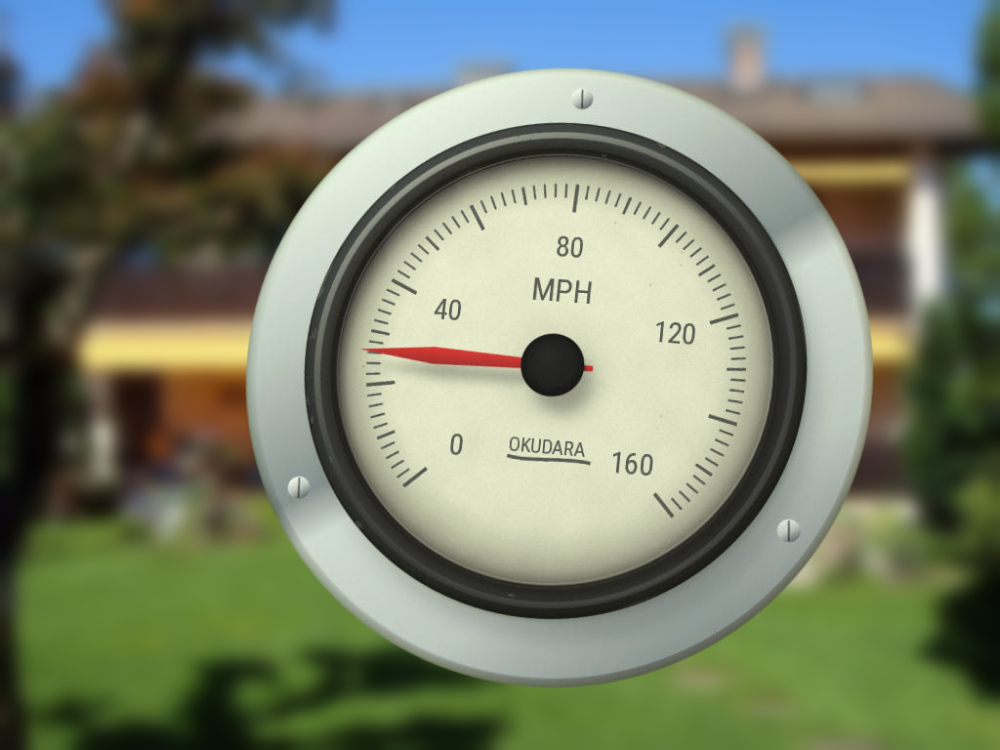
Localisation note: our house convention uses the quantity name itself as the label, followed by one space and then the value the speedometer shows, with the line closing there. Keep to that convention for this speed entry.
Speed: 26 mph
